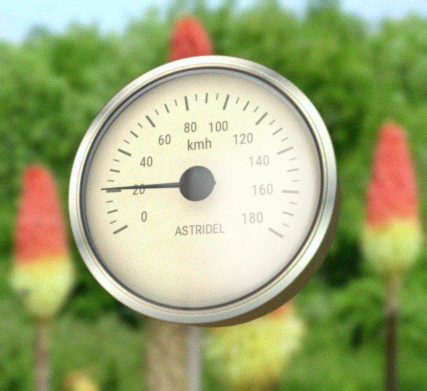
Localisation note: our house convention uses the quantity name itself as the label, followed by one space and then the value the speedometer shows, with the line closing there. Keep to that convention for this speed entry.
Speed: 20 km/h
